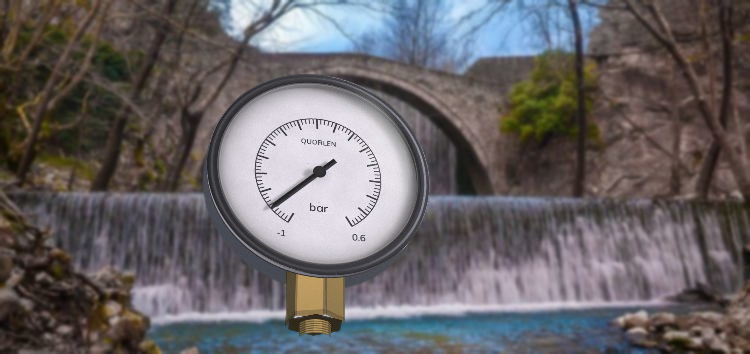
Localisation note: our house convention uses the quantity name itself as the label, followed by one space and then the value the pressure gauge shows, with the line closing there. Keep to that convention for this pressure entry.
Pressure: -0.9 bar
